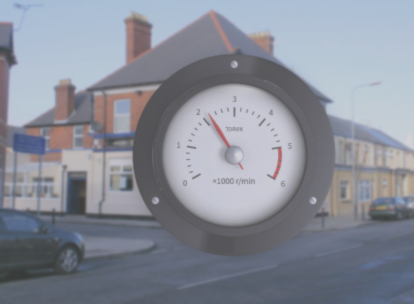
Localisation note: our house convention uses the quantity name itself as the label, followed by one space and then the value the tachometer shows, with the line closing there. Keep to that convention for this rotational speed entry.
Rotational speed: 2200 rpm
